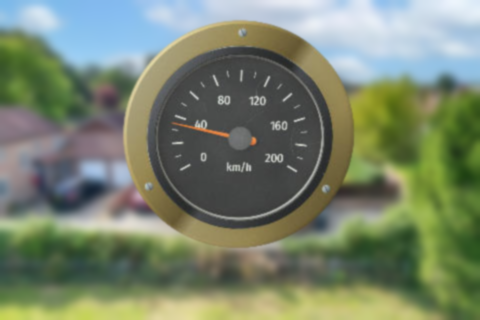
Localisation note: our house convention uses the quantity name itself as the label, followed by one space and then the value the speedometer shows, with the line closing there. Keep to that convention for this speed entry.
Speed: 35 km/h
